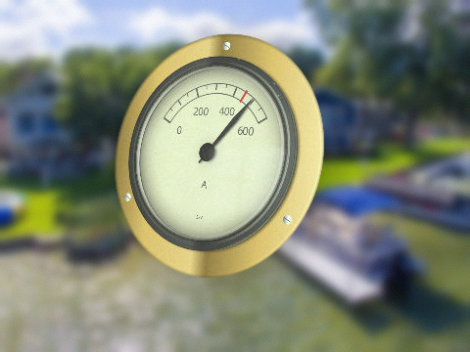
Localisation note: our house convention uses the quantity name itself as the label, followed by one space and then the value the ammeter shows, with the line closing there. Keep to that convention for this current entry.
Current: 500 A
